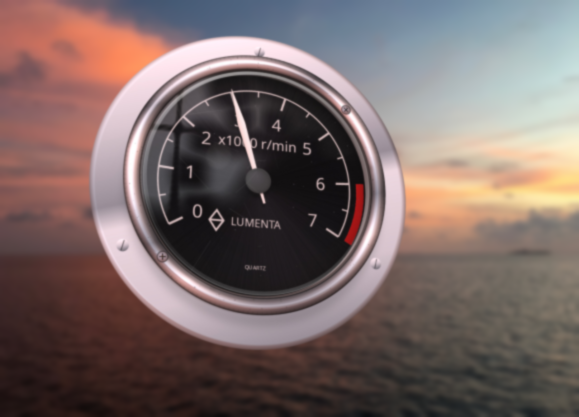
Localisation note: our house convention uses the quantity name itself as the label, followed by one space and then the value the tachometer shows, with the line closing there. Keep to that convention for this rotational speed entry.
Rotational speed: 3000 rpm
